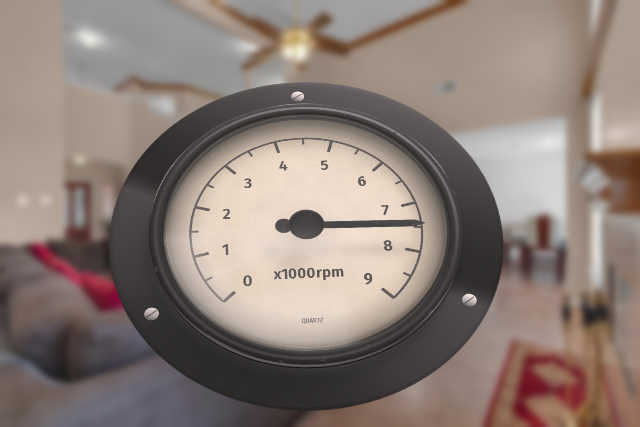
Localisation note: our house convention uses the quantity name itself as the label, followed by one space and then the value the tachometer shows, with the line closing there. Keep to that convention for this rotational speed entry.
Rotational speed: 7500 rpm
